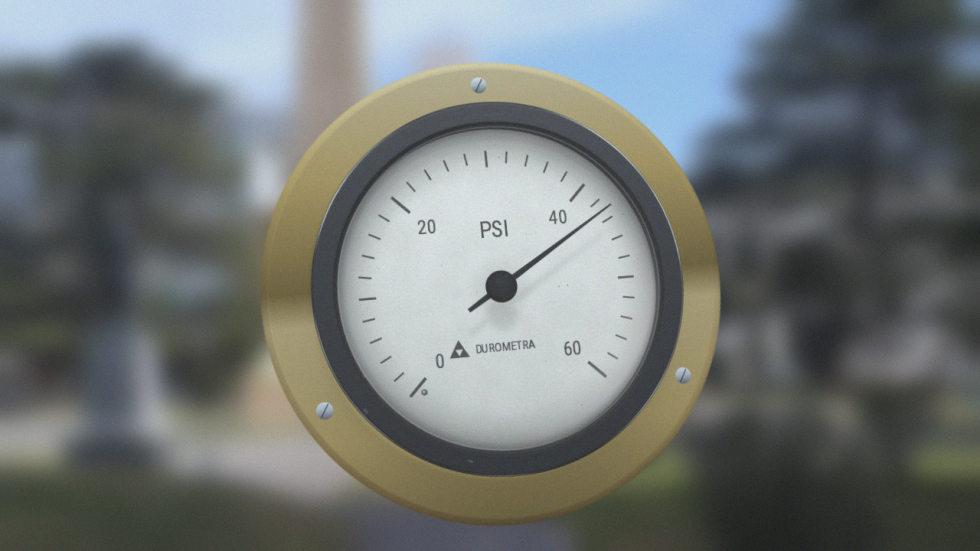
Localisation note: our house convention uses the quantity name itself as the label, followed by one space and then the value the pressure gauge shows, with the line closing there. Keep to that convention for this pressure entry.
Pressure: 43 psi
